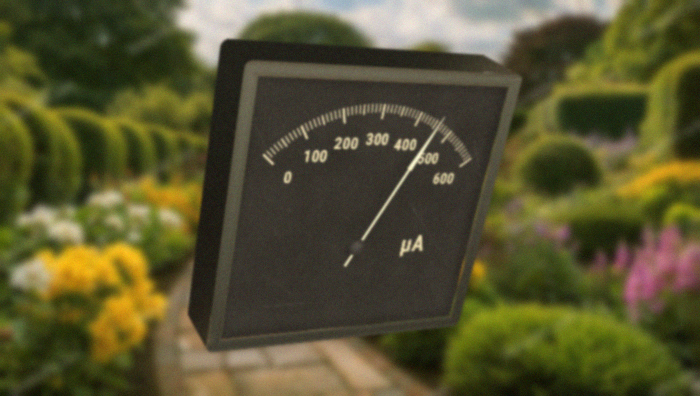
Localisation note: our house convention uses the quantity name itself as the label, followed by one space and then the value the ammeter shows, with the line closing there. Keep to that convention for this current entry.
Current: 450 µA
